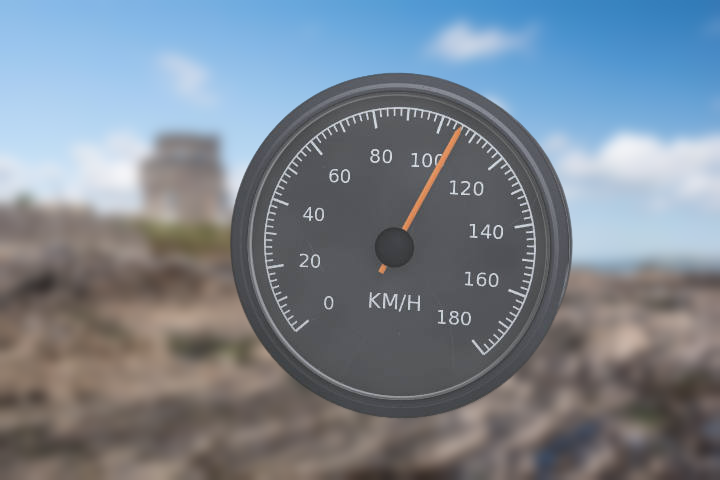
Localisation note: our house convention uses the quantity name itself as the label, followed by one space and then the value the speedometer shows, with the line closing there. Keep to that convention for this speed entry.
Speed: 106 km/h
